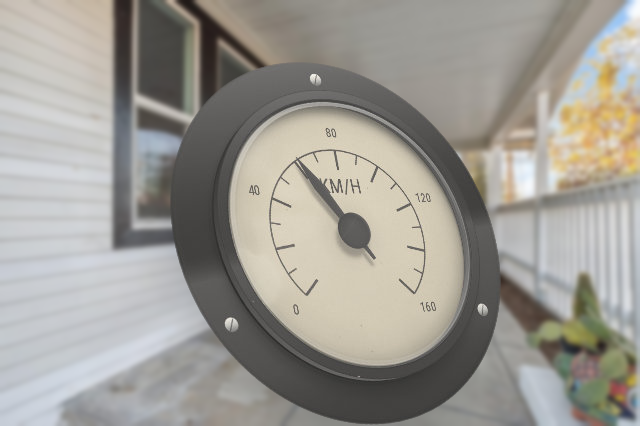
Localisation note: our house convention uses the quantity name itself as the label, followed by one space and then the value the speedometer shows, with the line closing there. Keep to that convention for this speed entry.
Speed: 60 km/h
